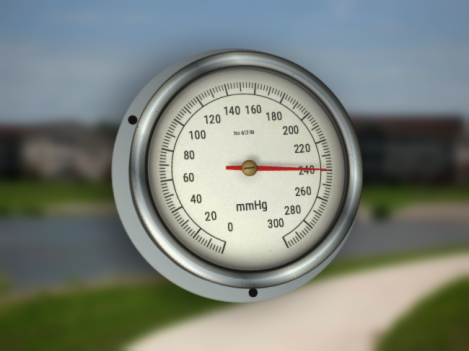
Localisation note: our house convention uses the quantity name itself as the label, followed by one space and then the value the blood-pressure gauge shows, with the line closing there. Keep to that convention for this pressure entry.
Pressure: 240 mmHg
